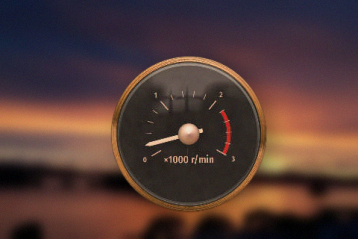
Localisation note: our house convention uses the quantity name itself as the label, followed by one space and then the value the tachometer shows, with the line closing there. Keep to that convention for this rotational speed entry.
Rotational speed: 200 rpm
